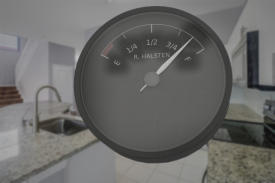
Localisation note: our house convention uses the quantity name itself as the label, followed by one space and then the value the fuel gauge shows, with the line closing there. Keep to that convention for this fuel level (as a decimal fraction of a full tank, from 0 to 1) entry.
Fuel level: 0.875
